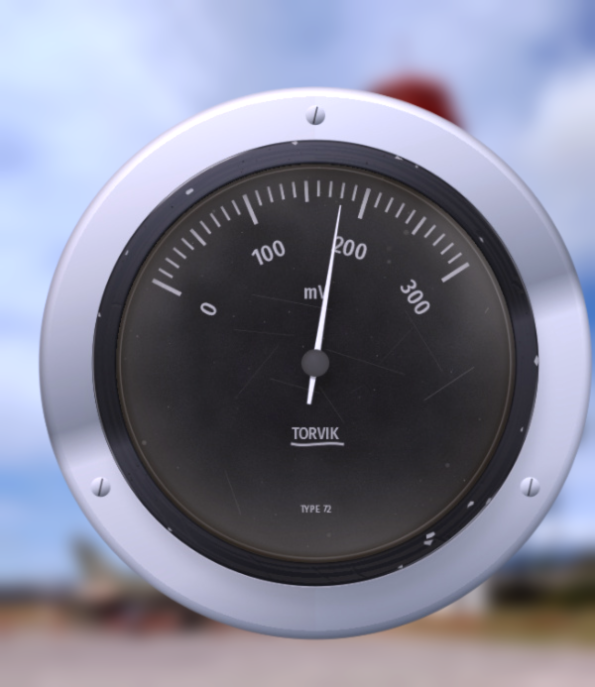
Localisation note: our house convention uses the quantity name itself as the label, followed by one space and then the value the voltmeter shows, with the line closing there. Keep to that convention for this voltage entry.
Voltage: 180 mV
